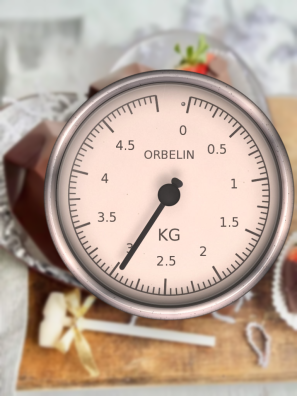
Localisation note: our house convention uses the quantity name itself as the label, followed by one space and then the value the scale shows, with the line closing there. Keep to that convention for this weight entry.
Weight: 2.95 kg
